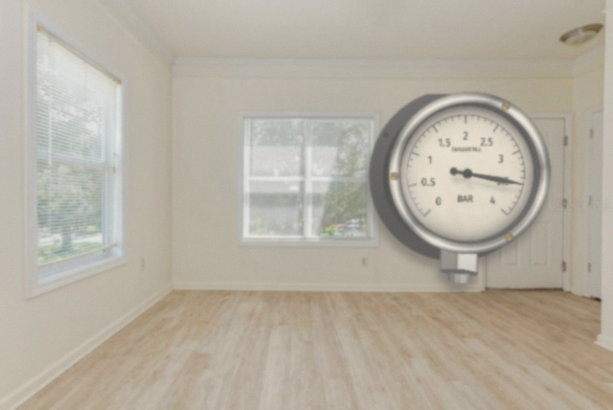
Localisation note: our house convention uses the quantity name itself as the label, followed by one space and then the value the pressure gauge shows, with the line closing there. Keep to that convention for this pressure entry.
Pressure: 3.5 bar
